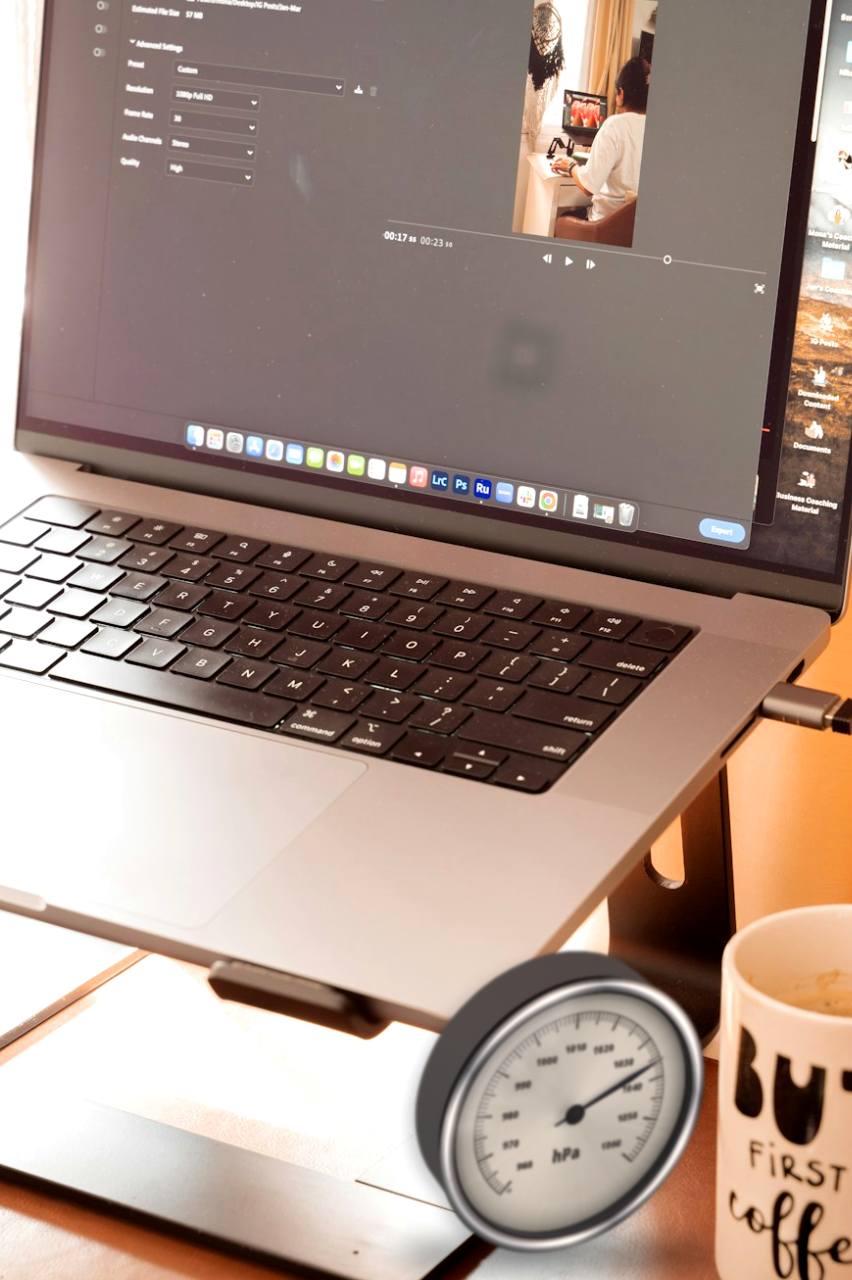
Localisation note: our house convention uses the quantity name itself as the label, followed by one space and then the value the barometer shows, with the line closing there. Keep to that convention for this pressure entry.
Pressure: 1035 hPa
